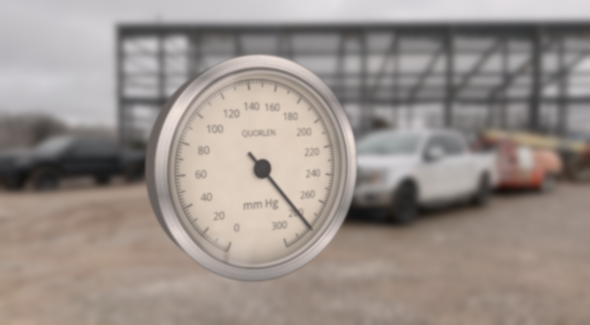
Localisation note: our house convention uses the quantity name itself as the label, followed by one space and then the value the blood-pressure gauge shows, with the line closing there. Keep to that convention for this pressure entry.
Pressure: 280 mmHg
